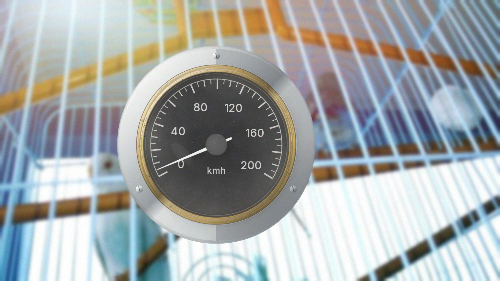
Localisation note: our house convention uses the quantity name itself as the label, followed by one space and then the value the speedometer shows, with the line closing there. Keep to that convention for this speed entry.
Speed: 5 km/h
